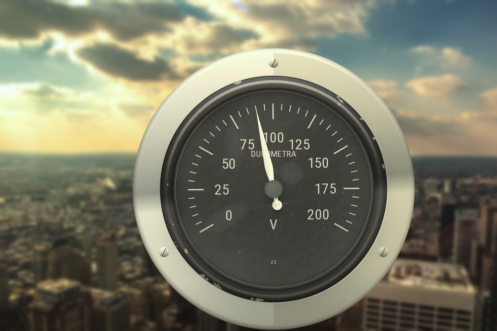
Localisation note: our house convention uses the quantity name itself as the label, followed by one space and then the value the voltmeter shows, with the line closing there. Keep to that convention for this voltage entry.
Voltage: 90 V
